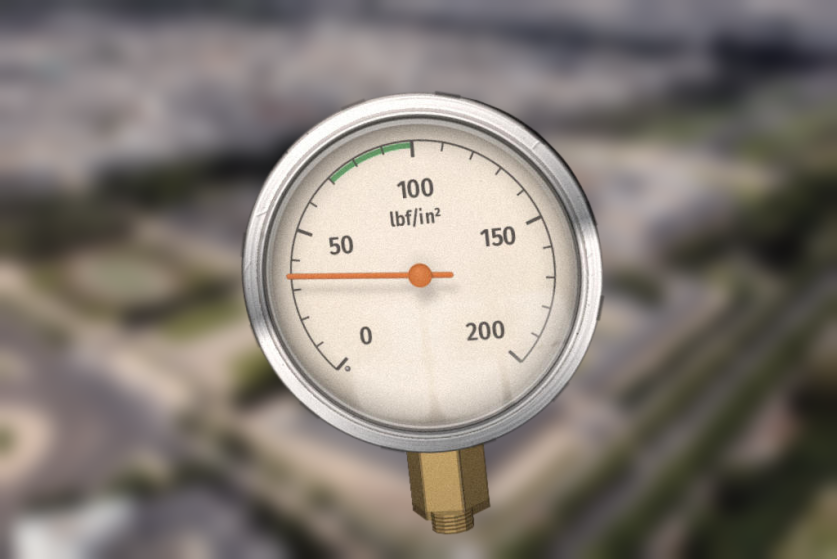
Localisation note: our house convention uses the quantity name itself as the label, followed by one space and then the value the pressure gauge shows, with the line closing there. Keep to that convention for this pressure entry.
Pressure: 35 psi
